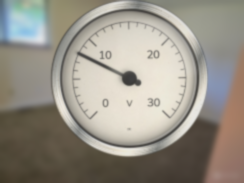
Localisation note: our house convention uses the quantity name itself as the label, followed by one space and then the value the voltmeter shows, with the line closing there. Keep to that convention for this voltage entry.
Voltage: 8 V
